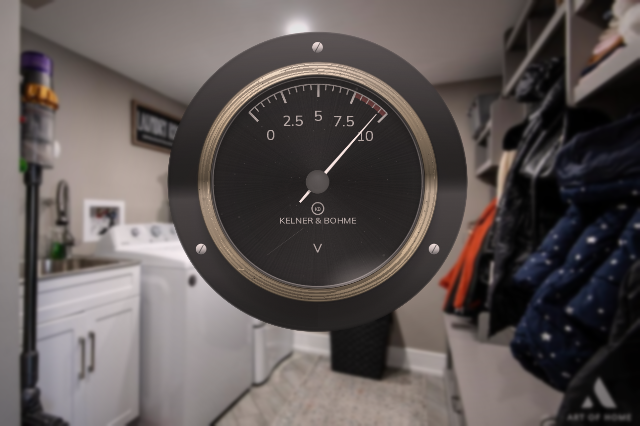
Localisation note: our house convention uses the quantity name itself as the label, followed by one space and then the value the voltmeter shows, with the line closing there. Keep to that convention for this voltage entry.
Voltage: 9.5 V
